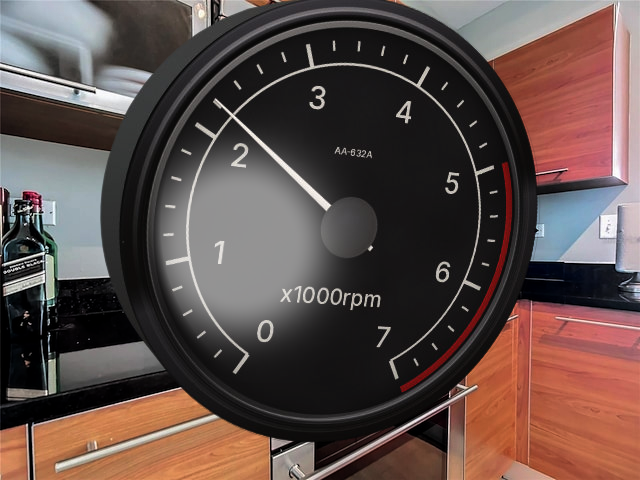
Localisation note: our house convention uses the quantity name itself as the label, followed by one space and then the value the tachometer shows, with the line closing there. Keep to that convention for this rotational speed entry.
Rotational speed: 2200 rpm
